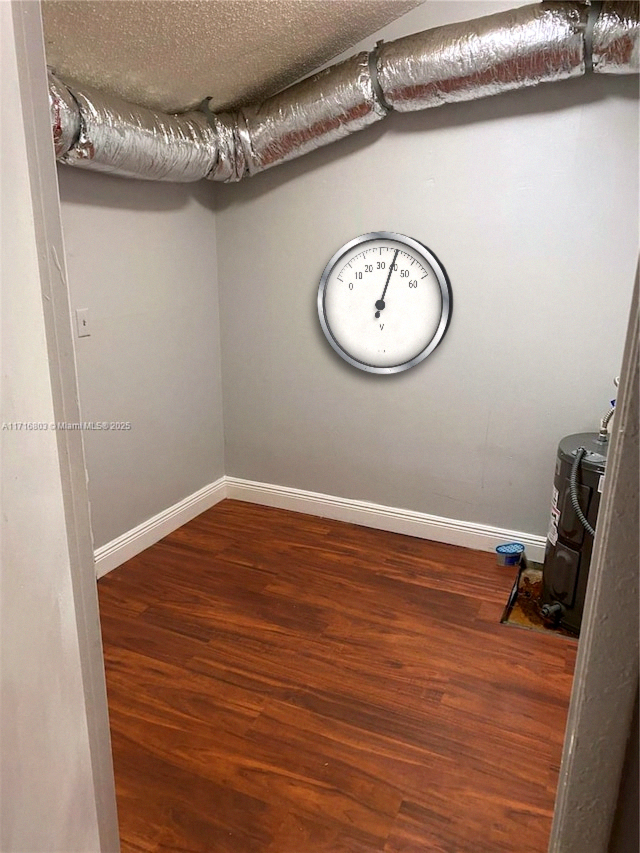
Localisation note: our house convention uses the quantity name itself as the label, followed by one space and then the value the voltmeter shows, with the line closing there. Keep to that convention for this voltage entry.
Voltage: 40 V
